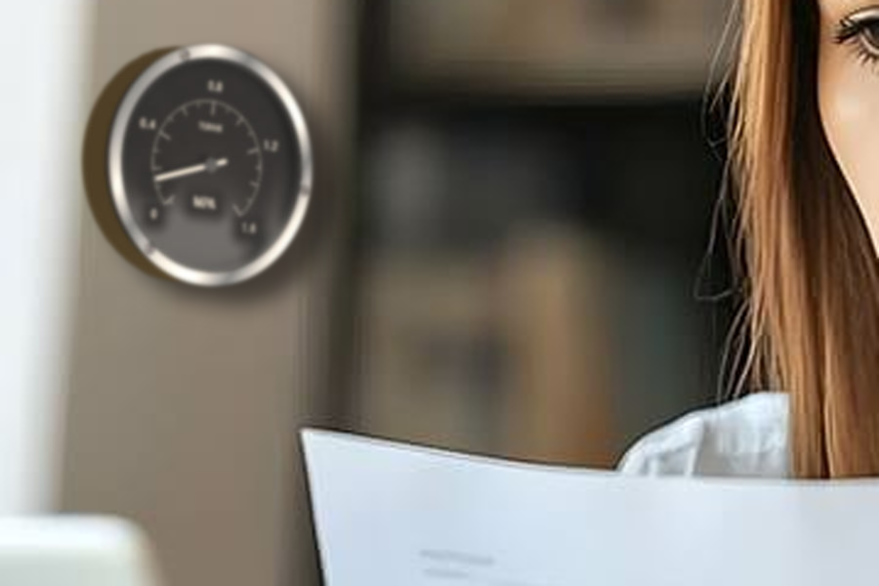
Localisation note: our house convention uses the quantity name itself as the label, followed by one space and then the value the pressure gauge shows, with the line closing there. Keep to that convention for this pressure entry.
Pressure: 0.15 MPa
